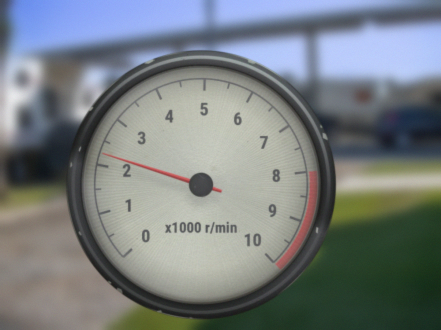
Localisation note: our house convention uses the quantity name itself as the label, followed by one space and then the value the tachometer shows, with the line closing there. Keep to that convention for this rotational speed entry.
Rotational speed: 2250 rpm
